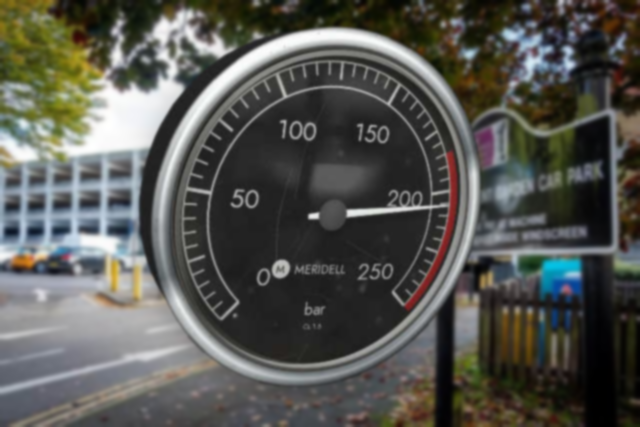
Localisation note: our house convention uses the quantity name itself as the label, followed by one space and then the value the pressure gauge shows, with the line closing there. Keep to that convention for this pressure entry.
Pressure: 205 bar
